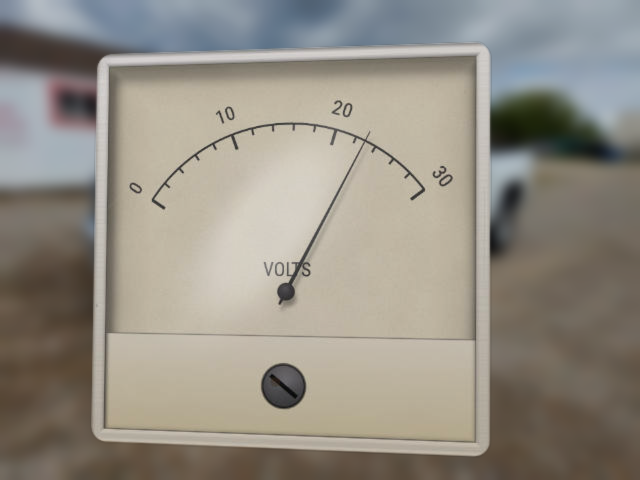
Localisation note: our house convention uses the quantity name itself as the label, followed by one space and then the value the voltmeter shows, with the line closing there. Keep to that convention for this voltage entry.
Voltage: 23 V
